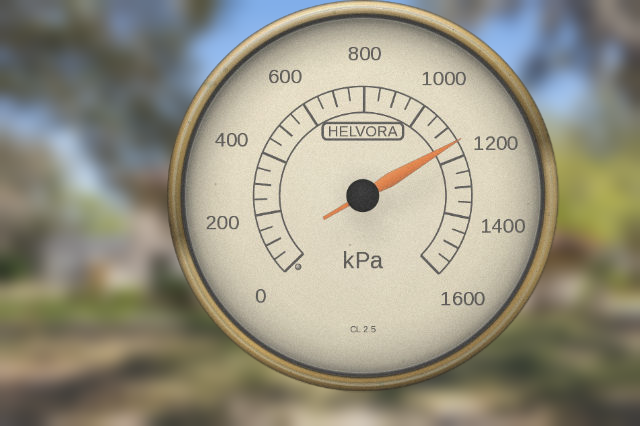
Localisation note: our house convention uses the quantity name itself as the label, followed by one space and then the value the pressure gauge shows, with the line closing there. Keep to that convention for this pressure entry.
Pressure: 1150 kPa
